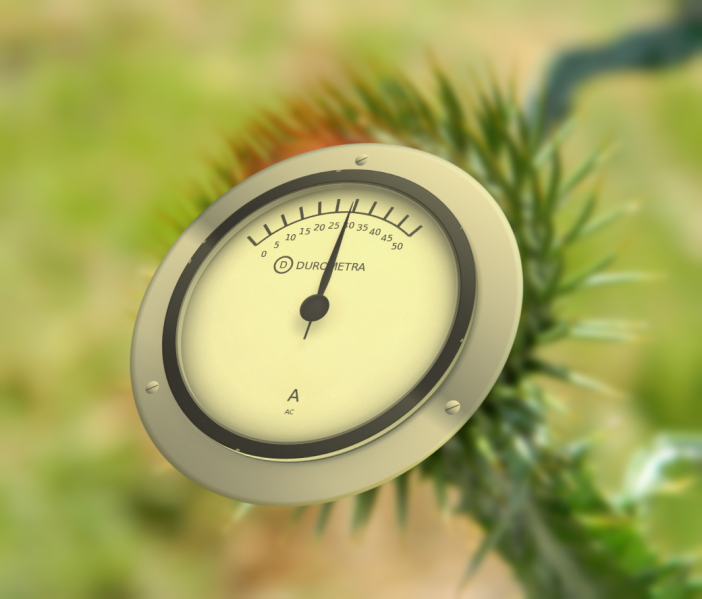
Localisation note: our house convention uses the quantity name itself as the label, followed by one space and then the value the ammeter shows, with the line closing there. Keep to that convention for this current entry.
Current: 30 A
